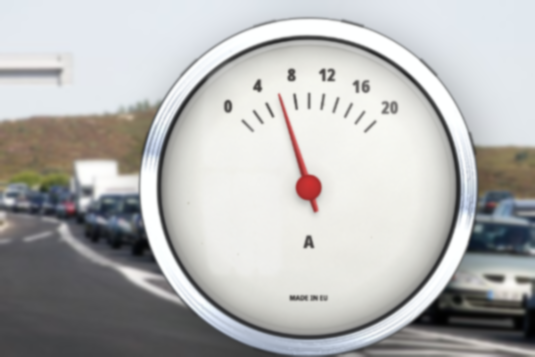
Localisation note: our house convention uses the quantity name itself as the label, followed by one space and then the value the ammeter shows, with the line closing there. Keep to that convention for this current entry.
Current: 6 A
